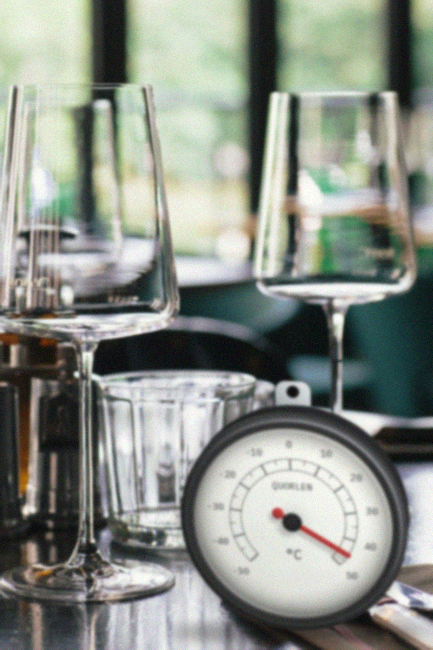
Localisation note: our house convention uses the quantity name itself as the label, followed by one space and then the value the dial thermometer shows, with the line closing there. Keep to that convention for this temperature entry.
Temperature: 45 °C
